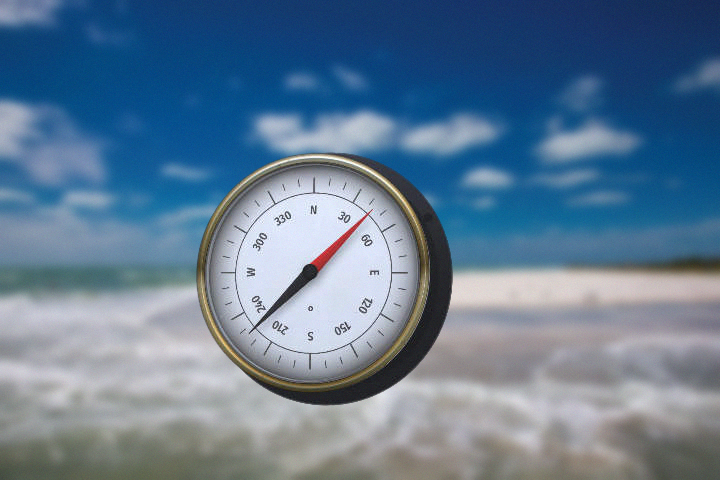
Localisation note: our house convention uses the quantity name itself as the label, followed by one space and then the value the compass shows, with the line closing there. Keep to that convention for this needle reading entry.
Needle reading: 45 °
